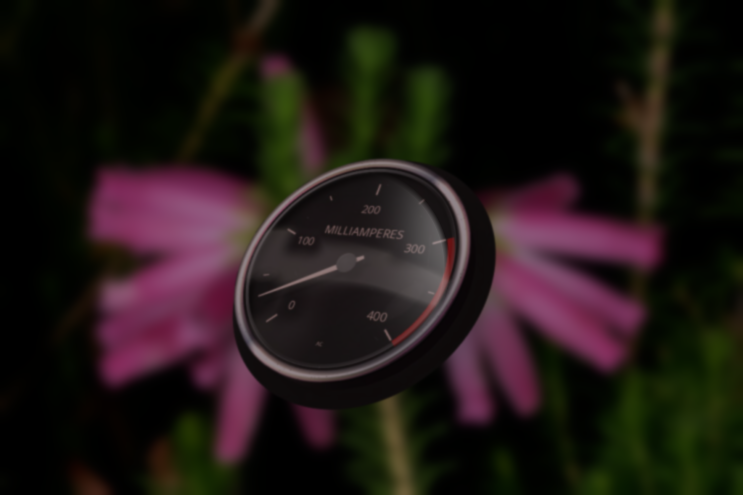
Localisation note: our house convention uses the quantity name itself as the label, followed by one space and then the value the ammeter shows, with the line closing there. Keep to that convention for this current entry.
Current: 25 mA
